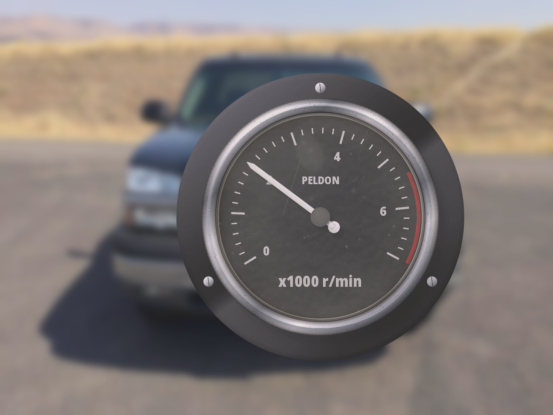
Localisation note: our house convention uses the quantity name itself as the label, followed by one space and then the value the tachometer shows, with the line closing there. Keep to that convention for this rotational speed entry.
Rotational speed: 2000 rpm
